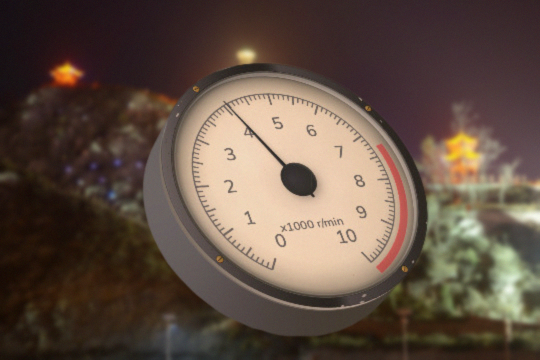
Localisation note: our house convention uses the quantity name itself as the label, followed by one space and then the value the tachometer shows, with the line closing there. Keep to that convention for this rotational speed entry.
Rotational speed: 4000 rpm
